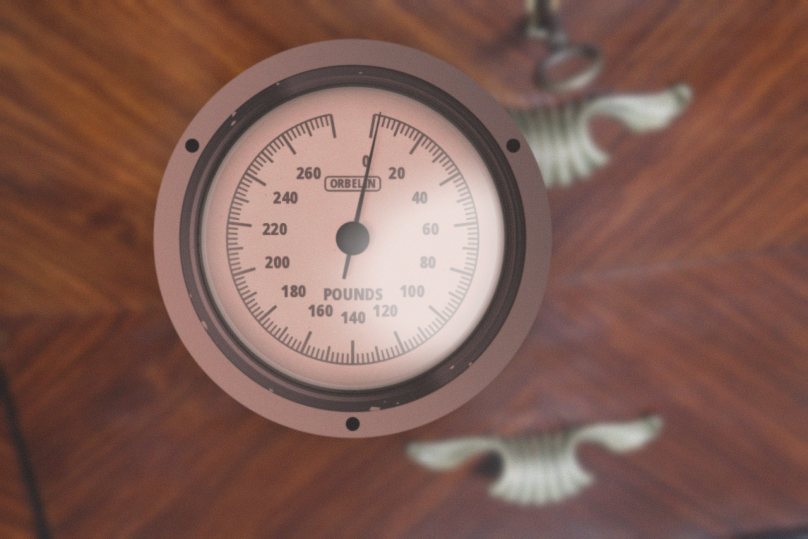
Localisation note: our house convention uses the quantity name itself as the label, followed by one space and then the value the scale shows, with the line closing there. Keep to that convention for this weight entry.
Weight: 2 lb
